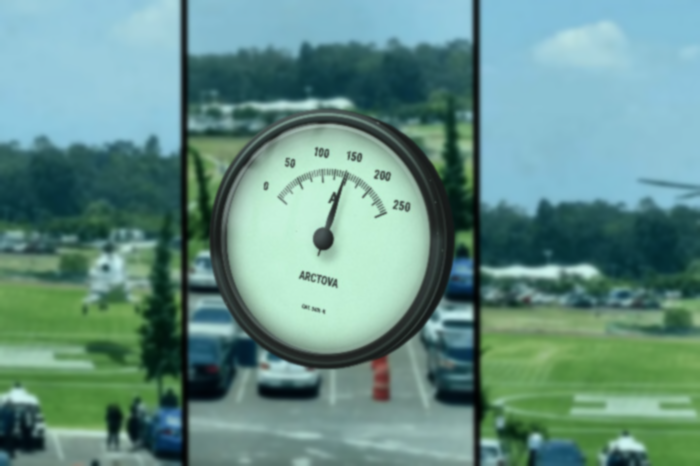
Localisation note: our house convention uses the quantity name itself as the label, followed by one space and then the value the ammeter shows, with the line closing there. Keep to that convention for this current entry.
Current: 150 A
